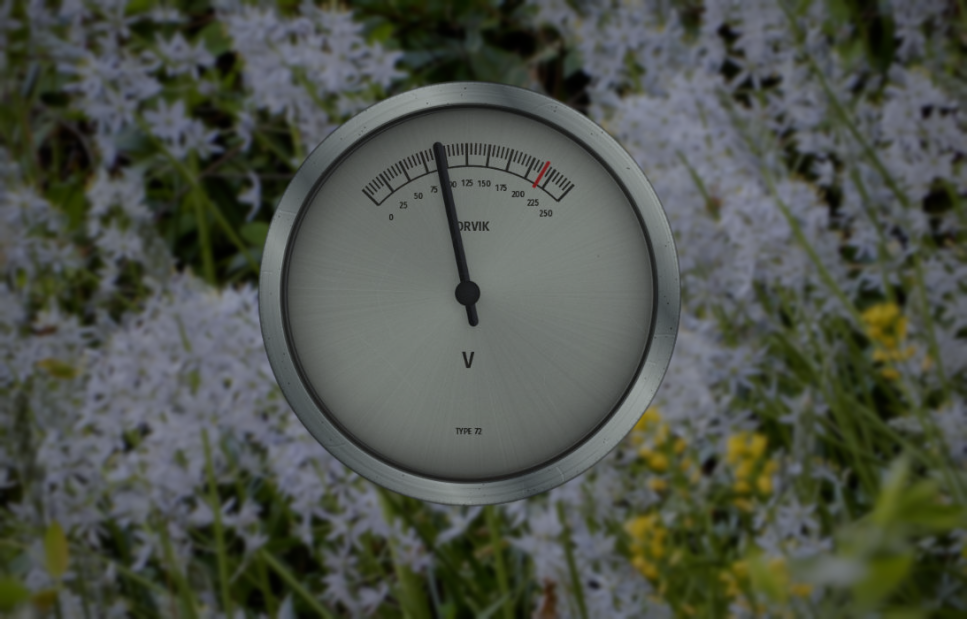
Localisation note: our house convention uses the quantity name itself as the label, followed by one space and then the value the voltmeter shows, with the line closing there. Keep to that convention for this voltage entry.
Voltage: 95 V
